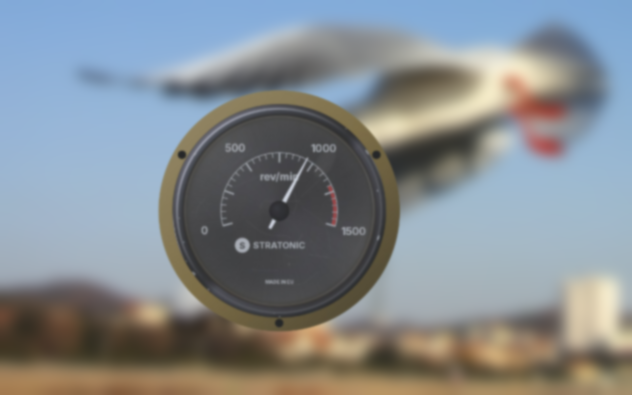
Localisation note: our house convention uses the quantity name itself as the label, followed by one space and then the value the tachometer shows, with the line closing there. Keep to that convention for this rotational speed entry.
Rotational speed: 950 rpm
